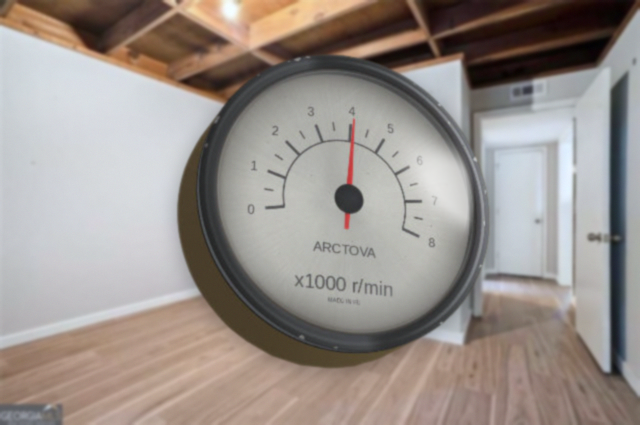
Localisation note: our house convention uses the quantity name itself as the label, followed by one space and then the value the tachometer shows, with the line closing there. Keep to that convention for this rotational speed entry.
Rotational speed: 4000 rpm
